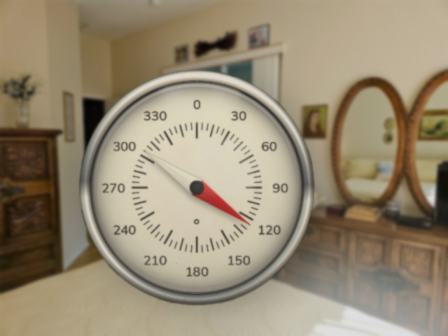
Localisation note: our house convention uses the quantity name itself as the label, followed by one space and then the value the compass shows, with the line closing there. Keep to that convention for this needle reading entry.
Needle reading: 125 °
